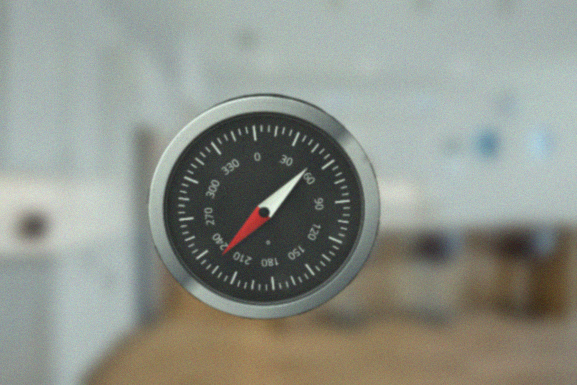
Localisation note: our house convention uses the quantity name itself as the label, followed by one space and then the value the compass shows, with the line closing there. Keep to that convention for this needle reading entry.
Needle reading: 230 °
